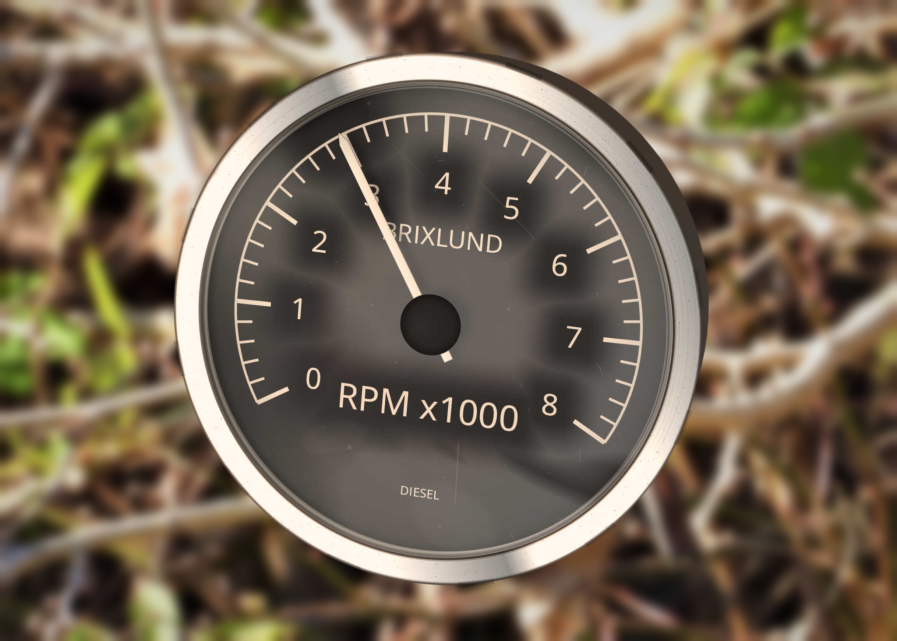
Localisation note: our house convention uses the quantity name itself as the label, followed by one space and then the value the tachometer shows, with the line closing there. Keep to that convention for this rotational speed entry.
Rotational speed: 3000 rpm
